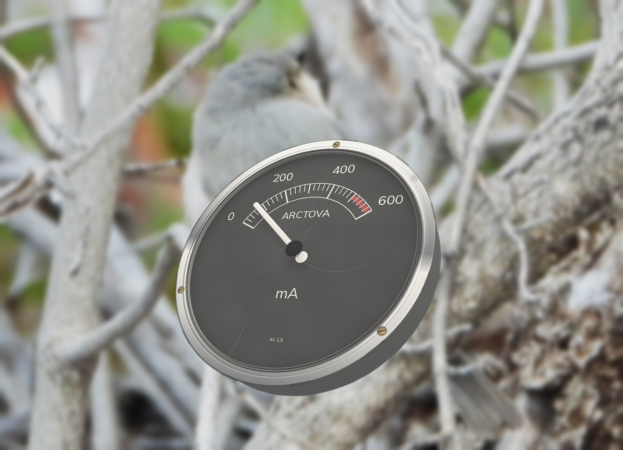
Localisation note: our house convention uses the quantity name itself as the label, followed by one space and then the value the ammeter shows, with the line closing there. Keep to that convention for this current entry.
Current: 80 mA
